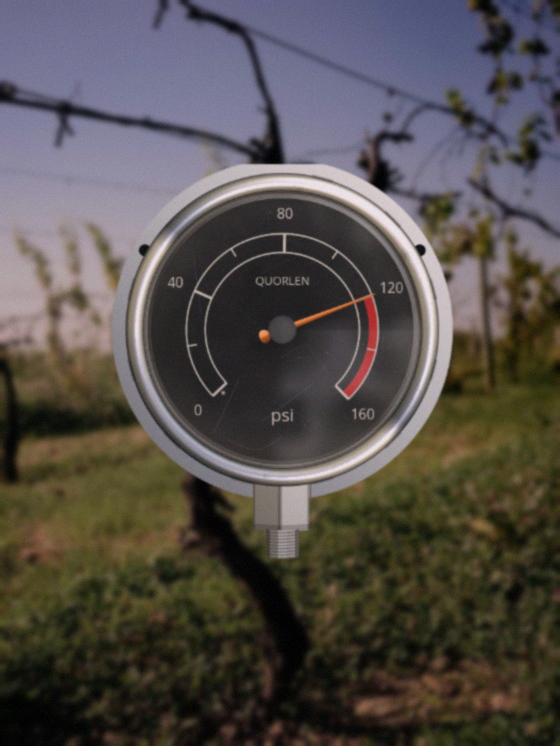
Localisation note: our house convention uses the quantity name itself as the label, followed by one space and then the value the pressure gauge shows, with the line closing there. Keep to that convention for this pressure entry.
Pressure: 120 psi
